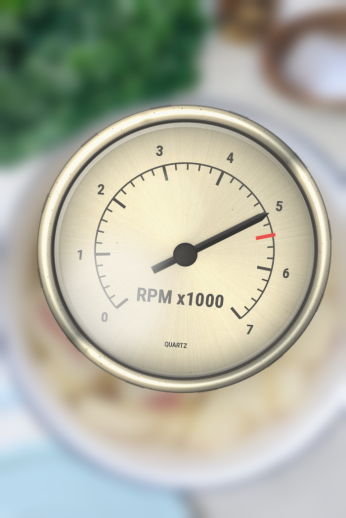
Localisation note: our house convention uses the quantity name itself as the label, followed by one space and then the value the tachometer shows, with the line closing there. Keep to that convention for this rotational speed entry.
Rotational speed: 5000 rpm
